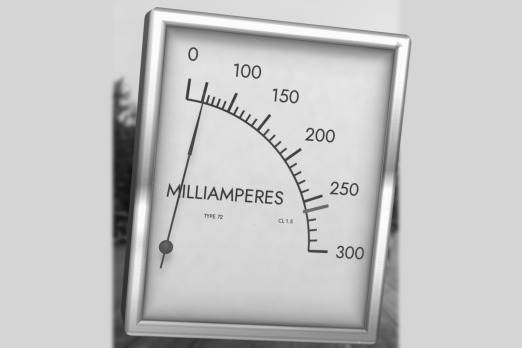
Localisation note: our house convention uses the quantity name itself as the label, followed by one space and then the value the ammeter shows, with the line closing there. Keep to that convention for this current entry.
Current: 50 mA
